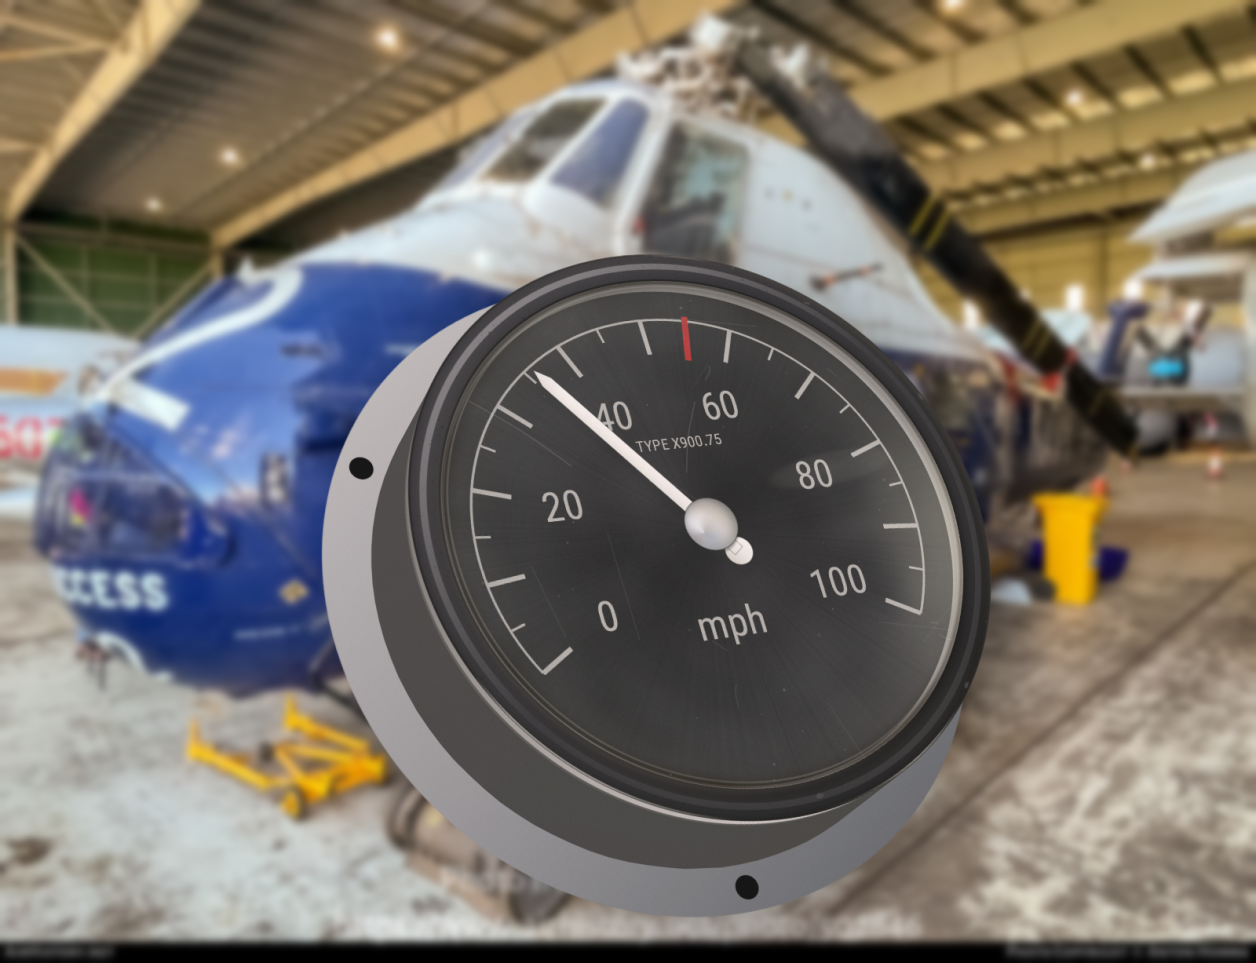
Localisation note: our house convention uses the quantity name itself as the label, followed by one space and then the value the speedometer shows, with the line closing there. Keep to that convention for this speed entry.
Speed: 35 mph
